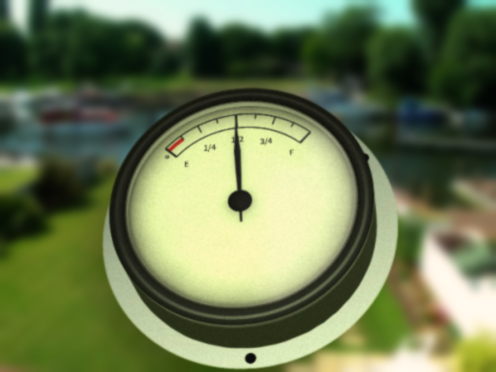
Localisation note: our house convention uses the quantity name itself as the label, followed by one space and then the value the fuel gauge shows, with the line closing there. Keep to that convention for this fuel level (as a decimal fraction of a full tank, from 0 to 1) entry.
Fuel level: 0.5
